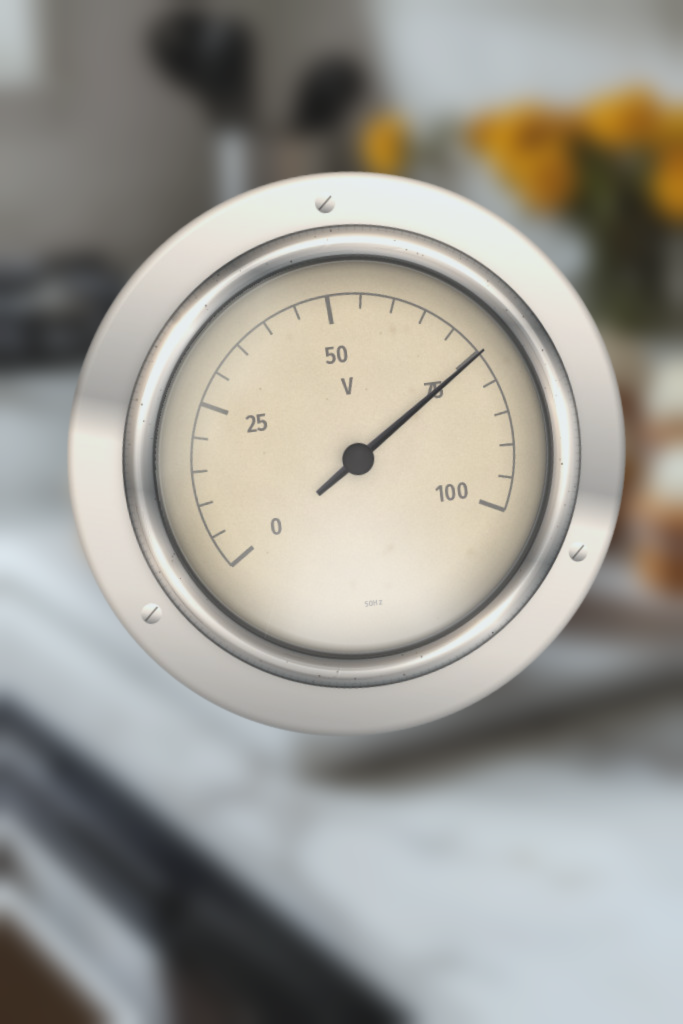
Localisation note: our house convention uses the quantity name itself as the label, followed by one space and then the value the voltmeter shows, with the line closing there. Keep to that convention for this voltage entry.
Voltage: 75 V
